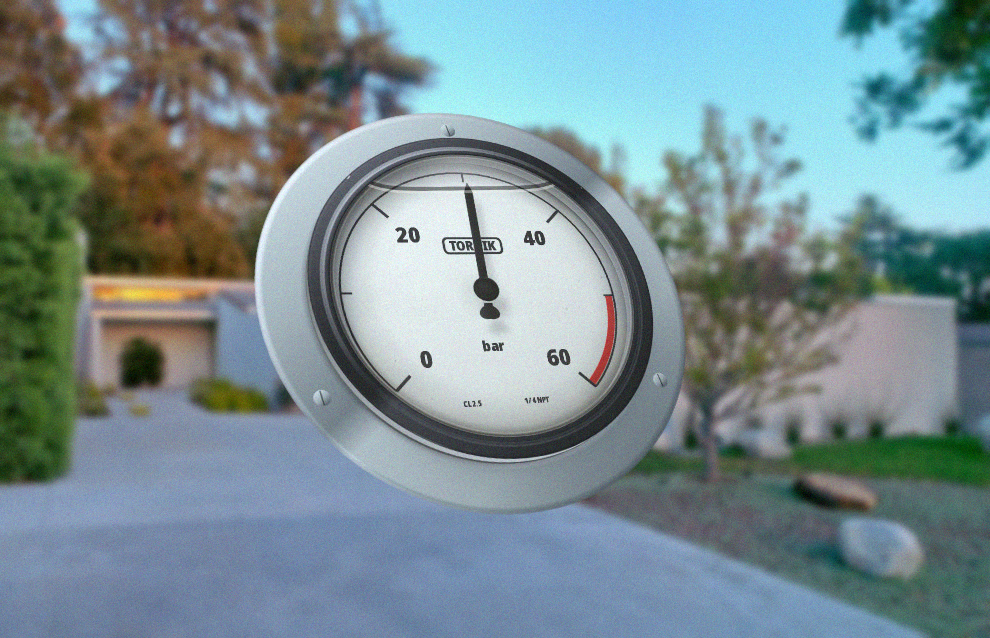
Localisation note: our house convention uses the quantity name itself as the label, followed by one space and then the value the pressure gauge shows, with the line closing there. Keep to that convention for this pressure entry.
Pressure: 30 bar
